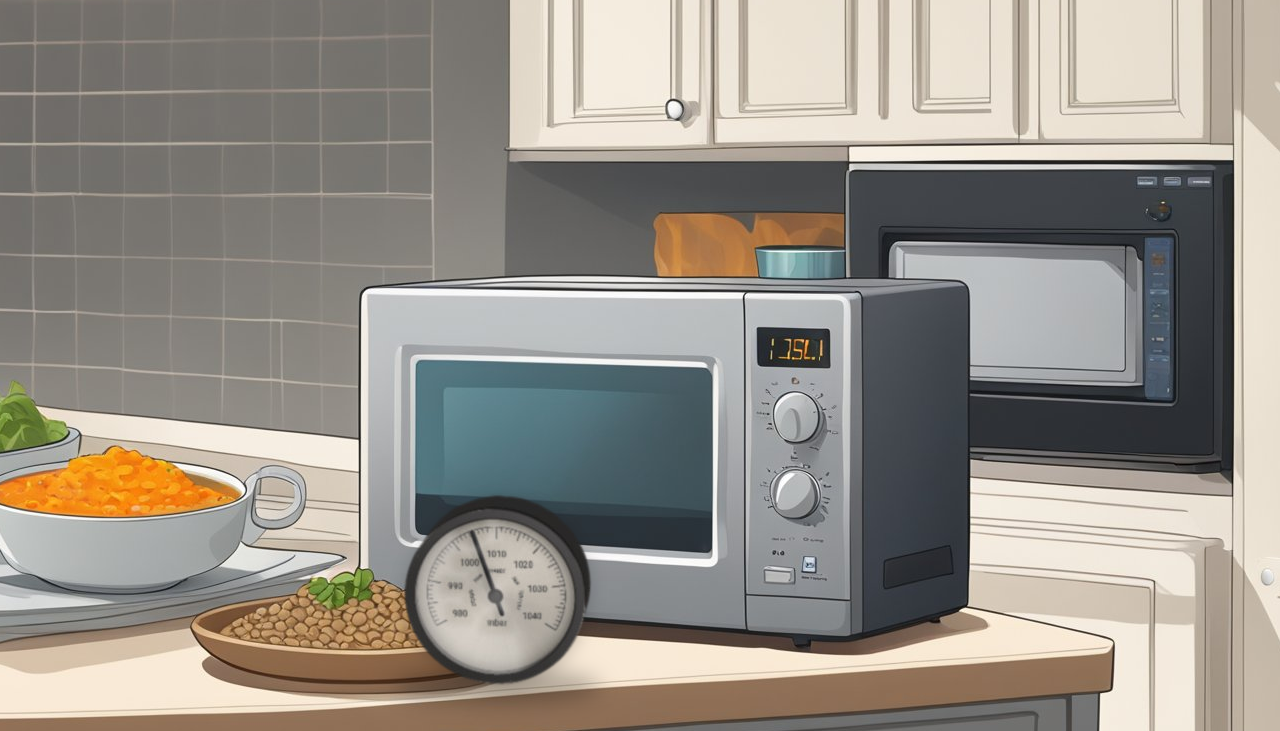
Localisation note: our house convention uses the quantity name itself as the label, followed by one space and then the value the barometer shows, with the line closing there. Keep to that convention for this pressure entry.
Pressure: 1005 mbar
